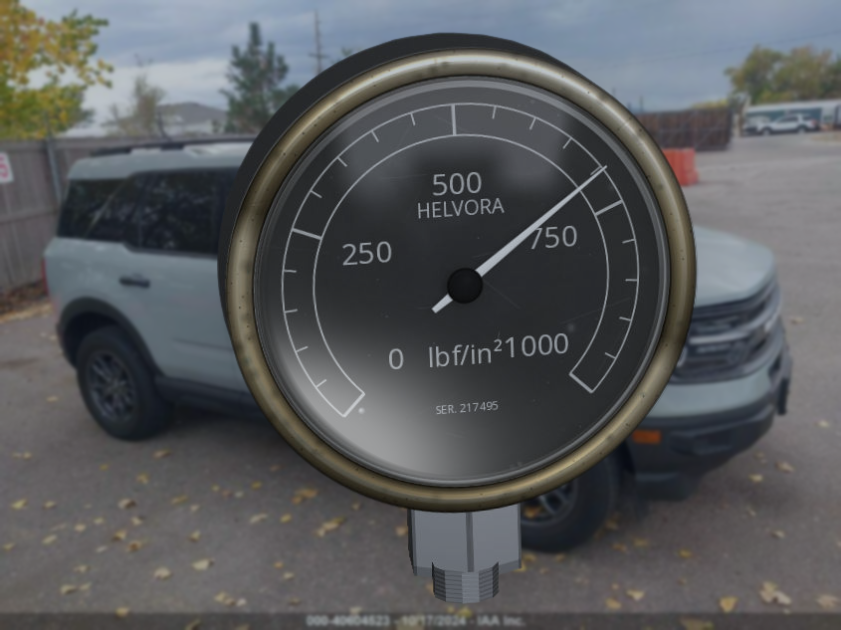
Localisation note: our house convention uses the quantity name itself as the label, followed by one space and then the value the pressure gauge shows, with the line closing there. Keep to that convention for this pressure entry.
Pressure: 700 psi
